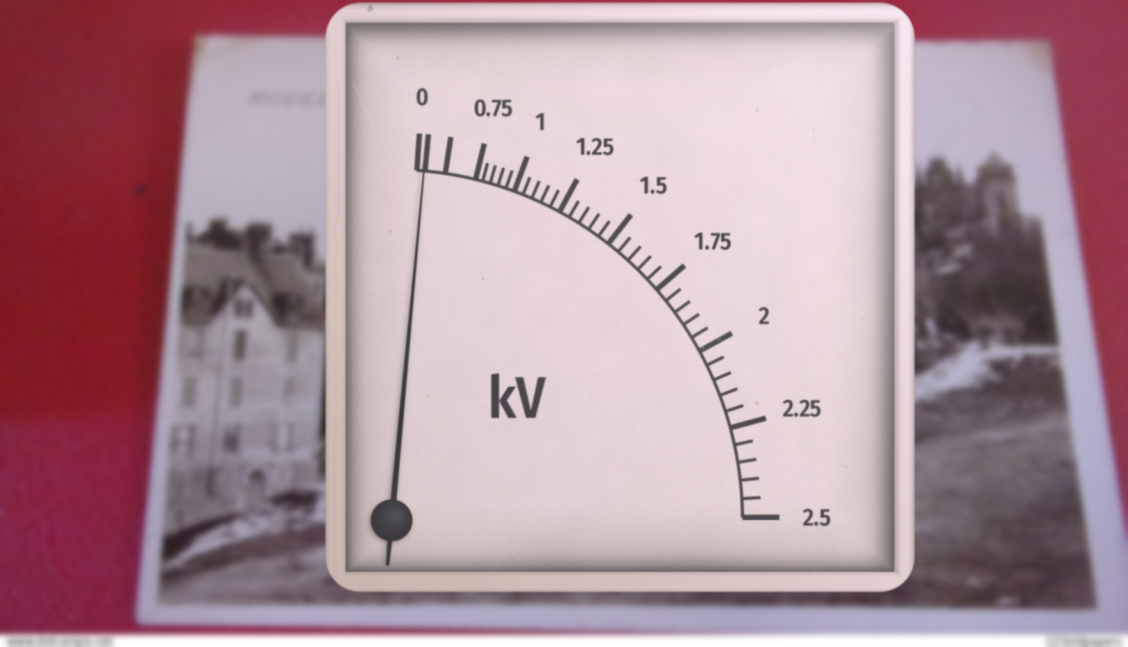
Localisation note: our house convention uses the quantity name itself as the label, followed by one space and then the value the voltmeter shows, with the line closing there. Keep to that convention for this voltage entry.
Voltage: 0.25 kV
